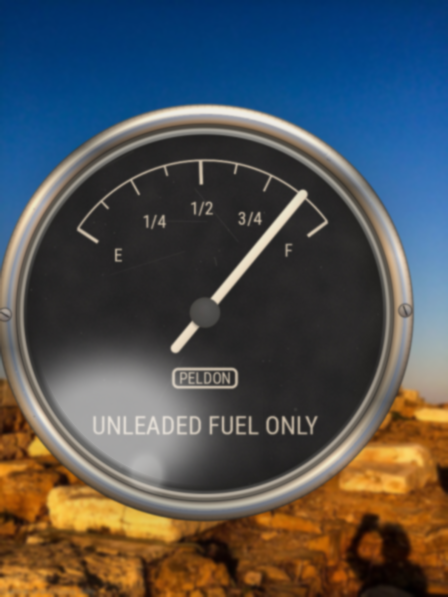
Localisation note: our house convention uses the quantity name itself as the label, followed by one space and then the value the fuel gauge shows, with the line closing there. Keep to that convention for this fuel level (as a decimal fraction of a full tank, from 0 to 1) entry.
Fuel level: 0.875
